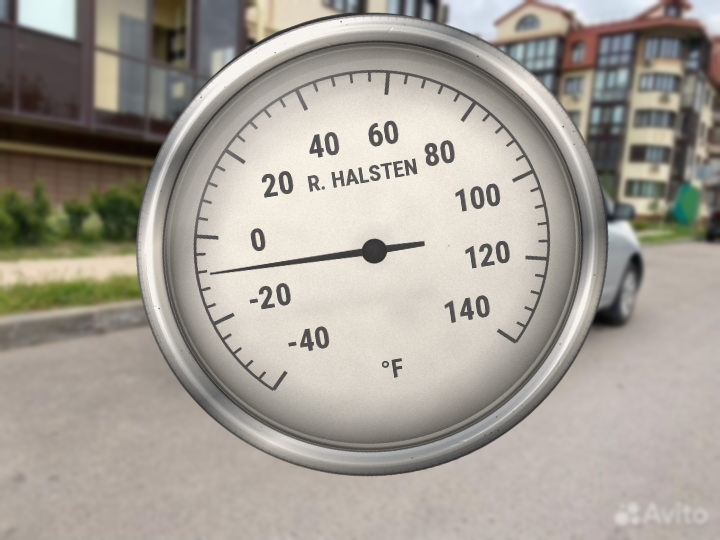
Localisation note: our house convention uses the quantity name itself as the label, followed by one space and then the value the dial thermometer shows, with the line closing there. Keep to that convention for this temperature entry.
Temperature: -8 °F
